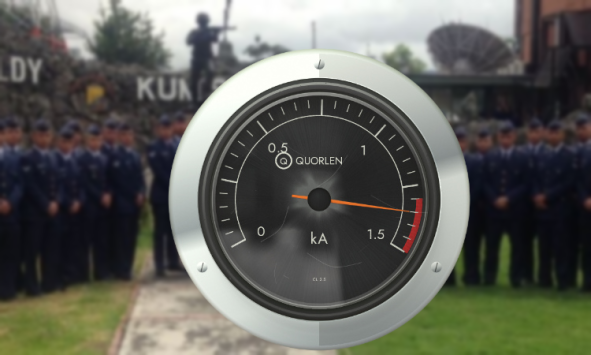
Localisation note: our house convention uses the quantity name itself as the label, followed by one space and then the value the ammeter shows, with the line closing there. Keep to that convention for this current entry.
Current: 1.35 kA
